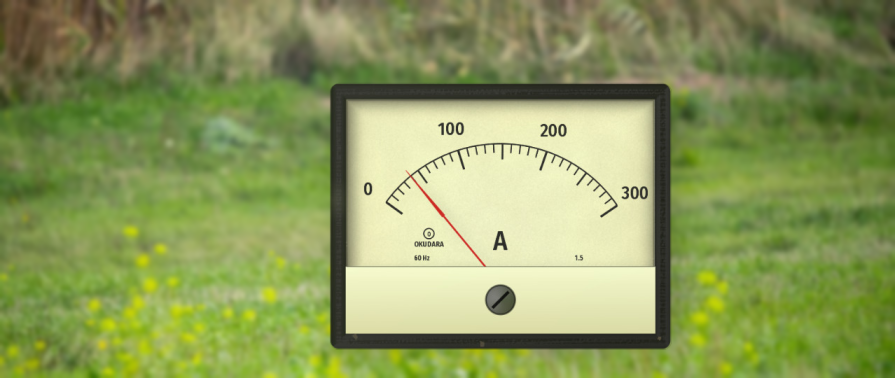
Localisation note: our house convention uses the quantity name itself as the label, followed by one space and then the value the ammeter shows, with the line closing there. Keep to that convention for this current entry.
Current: 40 A
